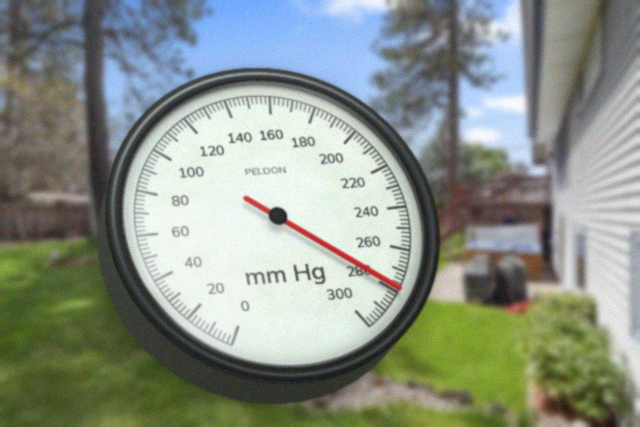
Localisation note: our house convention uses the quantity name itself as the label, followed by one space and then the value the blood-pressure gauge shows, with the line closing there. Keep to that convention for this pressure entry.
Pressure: 280 mmHg
